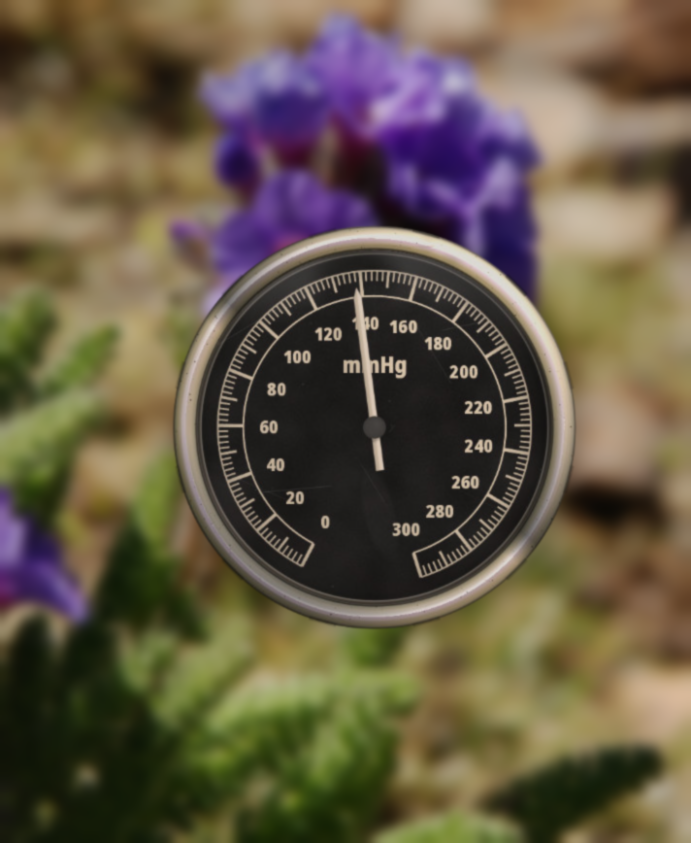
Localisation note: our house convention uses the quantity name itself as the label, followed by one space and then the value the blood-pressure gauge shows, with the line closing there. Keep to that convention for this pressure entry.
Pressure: 138 mmHg
